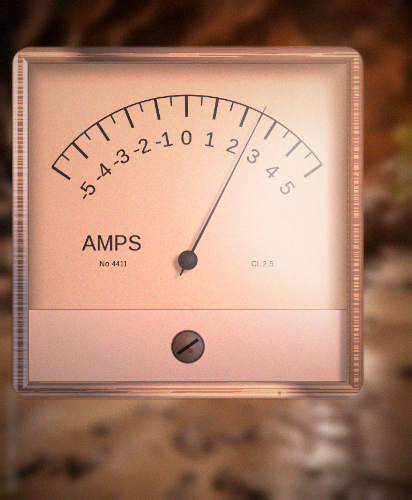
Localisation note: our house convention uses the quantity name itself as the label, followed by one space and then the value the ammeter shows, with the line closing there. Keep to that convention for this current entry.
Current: 2.5 A
